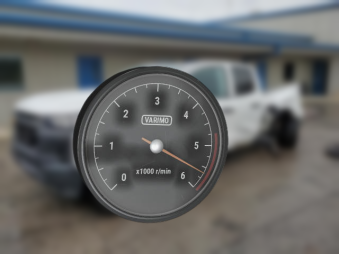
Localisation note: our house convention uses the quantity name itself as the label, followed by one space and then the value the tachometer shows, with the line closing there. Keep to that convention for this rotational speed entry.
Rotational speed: 5625 rpm
